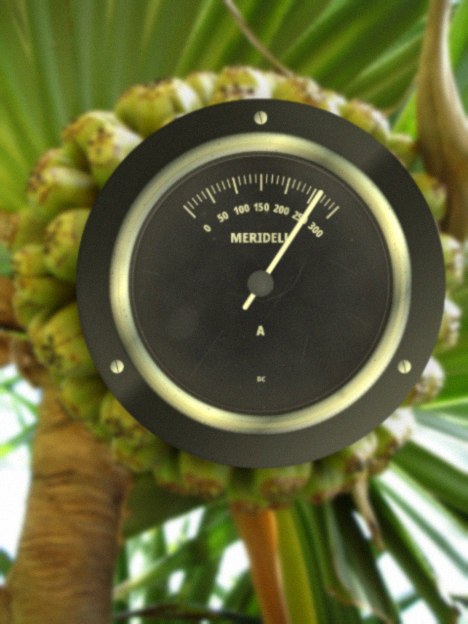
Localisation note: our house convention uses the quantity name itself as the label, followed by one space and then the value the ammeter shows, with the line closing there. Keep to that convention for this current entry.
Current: 260 A
